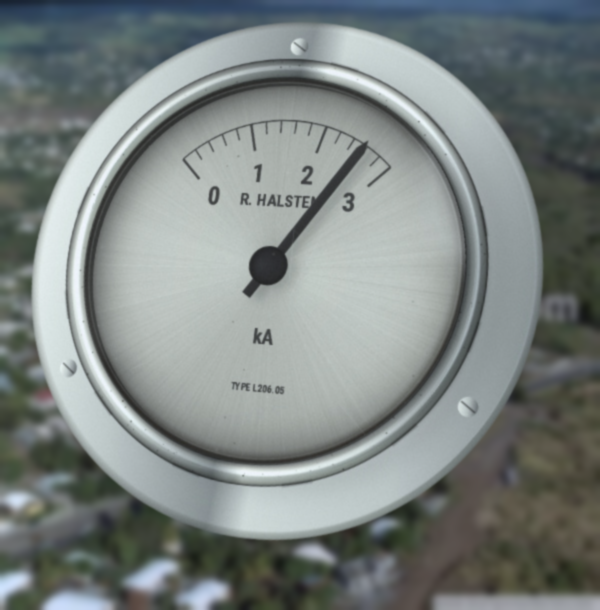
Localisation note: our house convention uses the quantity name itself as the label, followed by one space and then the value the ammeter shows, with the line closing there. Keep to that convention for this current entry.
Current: 2.6 kA
